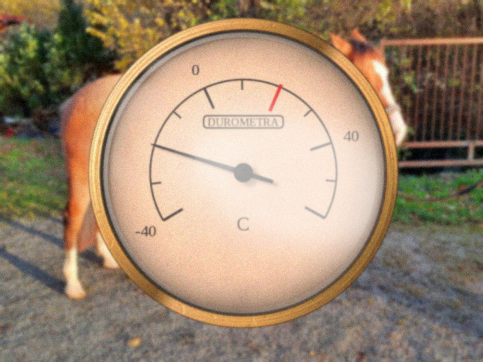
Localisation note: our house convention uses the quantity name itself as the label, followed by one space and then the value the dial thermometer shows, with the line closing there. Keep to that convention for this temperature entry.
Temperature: -20 °C
